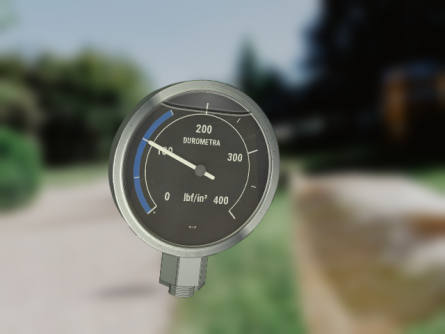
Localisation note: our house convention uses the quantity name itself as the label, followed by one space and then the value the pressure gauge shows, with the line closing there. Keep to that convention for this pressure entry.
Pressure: 100 psi
